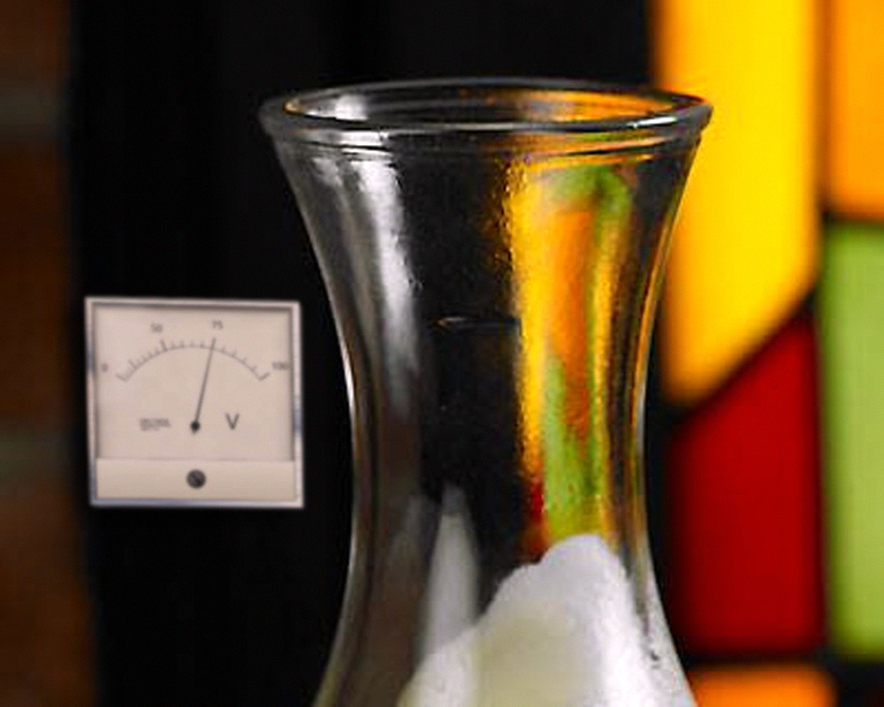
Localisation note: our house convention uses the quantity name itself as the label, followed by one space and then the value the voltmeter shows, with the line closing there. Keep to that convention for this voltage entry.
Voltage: 75 V
